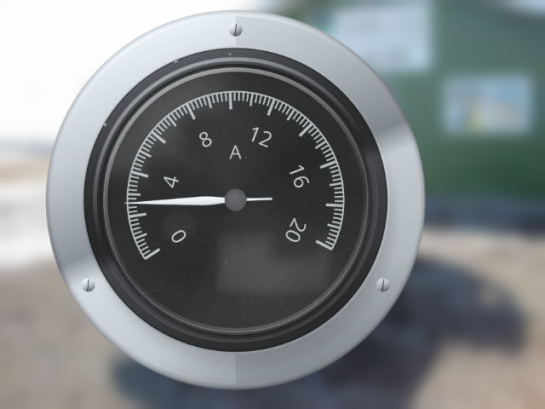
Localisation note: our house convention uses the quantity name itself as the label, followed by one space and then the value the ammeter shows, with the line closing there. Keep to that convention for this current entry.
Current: 2.6 A
